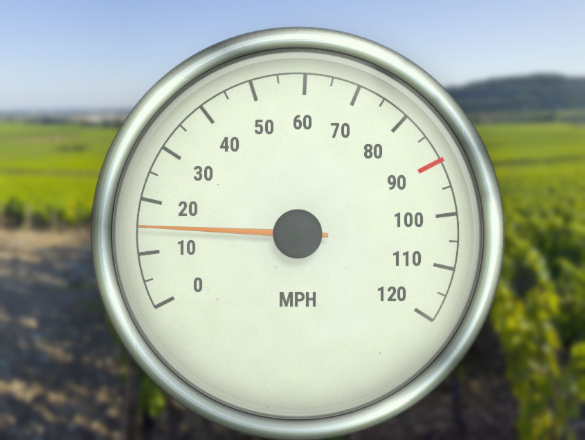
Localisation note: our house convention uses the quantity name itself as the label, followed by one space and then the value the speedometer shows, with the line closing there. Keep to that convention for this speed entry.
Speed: 15 mph
